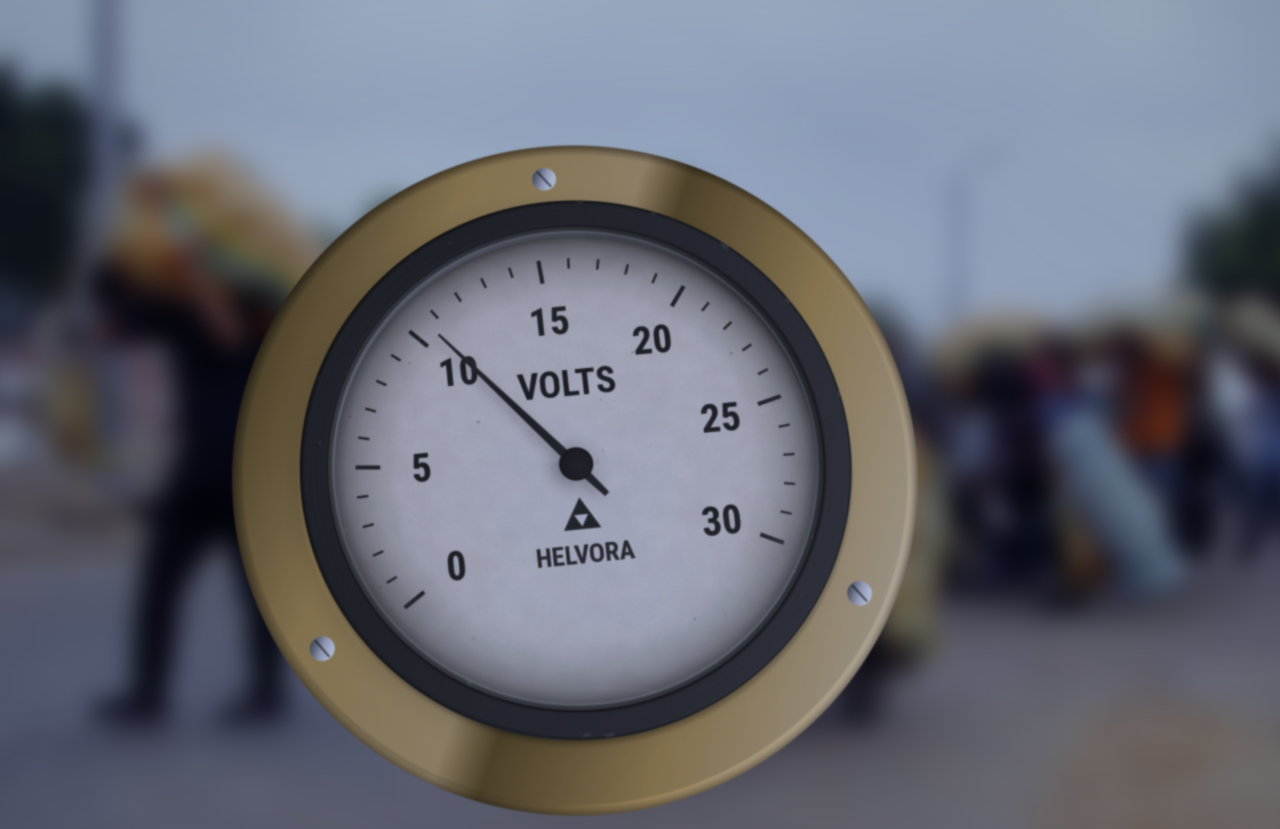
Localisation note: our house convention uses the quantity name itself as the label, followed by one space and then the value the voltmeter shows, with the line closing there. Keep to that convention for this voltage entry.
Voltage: 10.5 V
